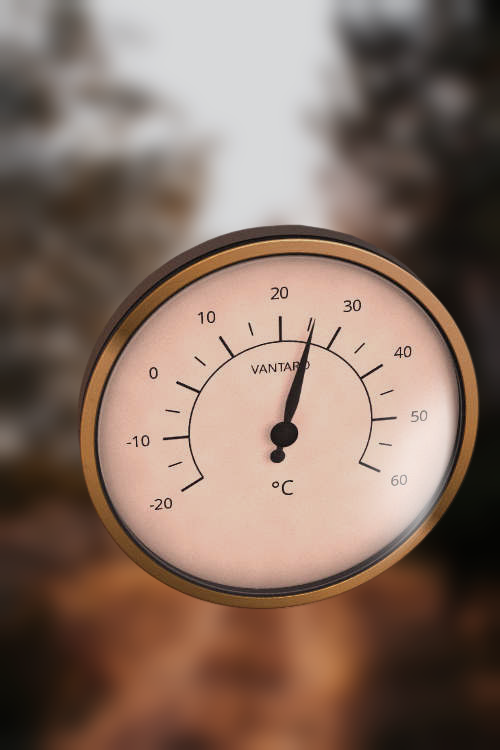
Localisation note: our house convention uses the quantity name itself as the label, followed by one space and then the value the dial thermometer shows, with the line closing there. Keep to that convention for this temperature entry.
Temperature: 25 °C
